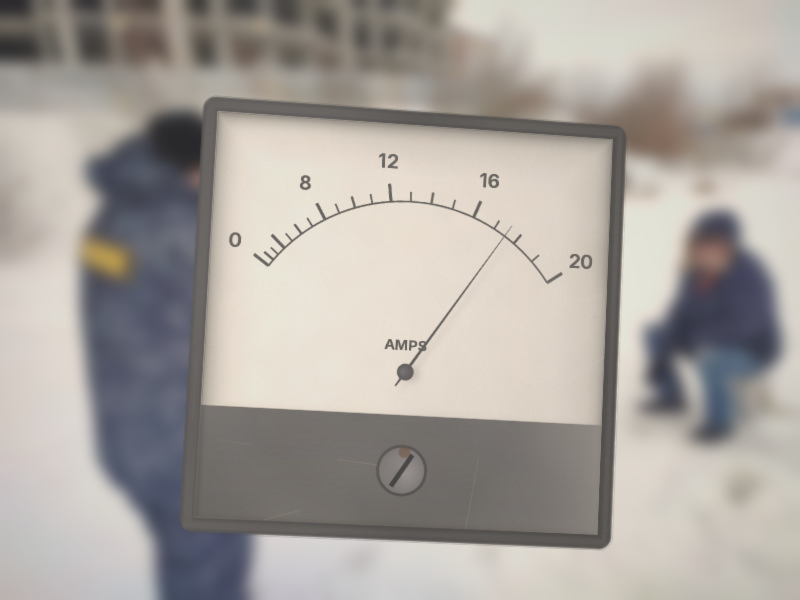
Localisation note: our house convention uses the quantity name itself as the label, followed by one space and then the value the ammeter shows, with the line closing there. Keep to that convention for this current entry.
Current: 17.5 A
